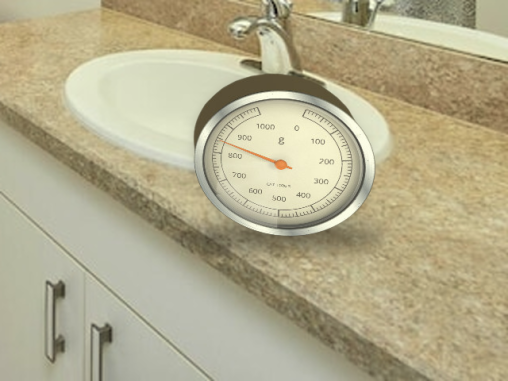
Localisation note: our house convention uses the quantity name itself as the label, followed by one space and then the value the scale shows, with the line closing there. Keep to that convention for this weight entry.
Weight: 850 g
